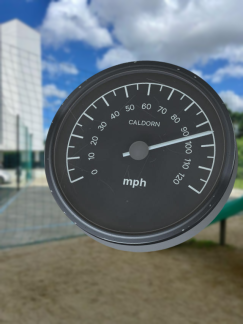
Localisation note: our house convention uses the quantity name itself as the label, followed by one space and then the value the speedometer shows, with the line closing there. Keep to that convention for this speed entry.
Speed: 95 mph
